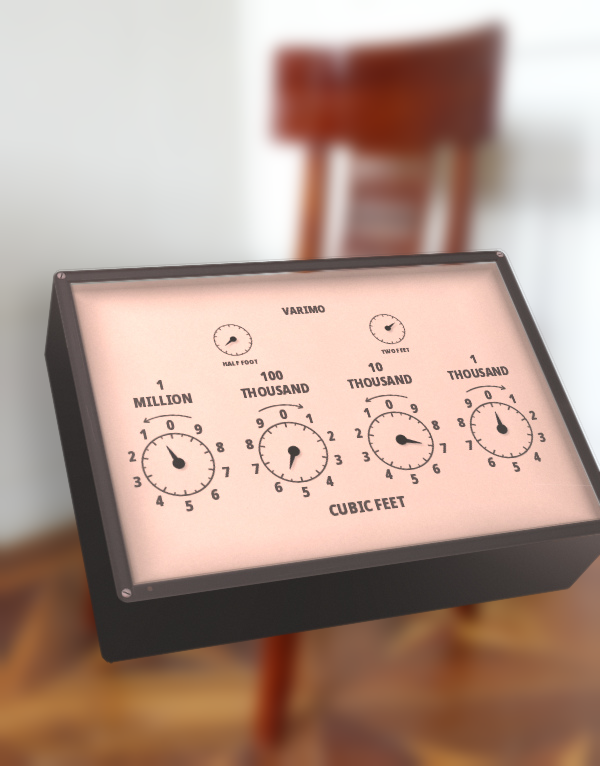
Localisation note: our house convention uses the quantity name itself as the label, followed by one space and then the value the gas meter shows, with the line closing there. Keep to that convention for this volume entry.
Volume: 57000 ft³
